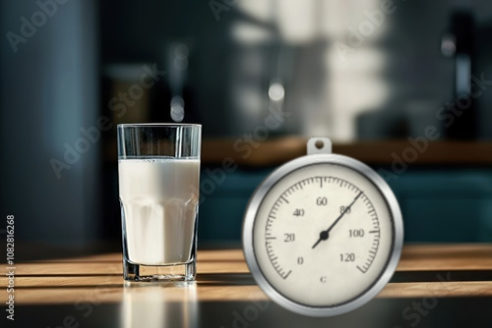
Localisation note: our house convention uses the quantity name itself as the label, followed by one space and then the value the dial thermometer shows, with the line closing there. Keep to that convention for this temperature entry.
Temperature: 80 °C
